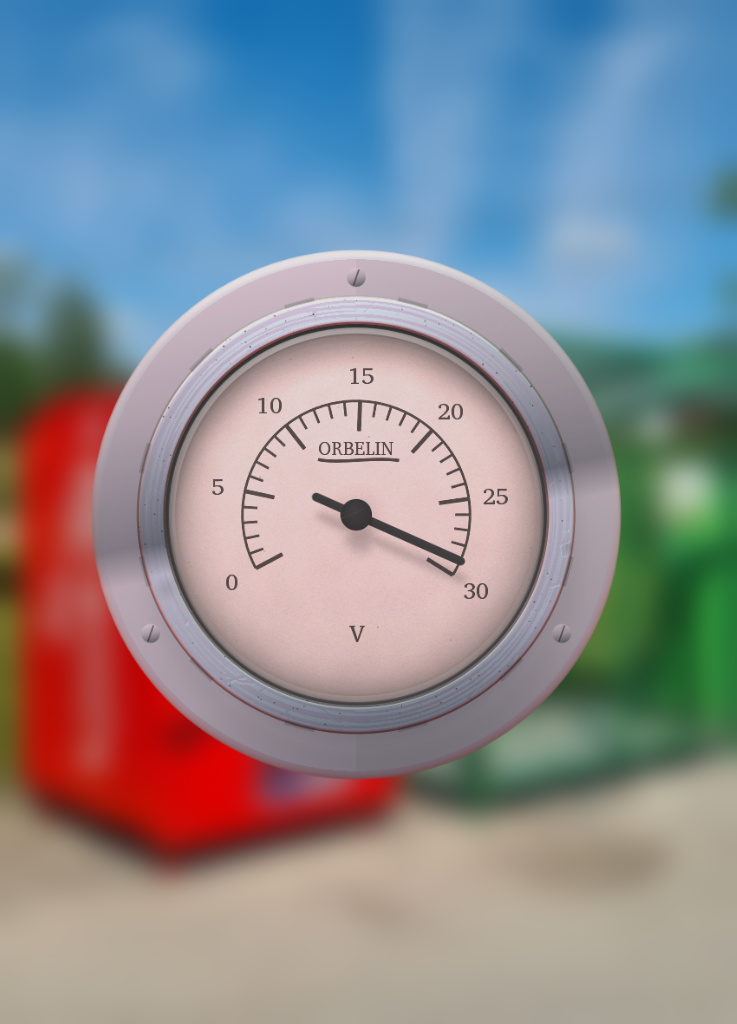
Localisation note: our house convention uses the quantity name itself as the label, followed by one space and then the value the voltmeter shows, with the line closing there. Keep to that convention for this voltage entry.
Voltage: 29 V
